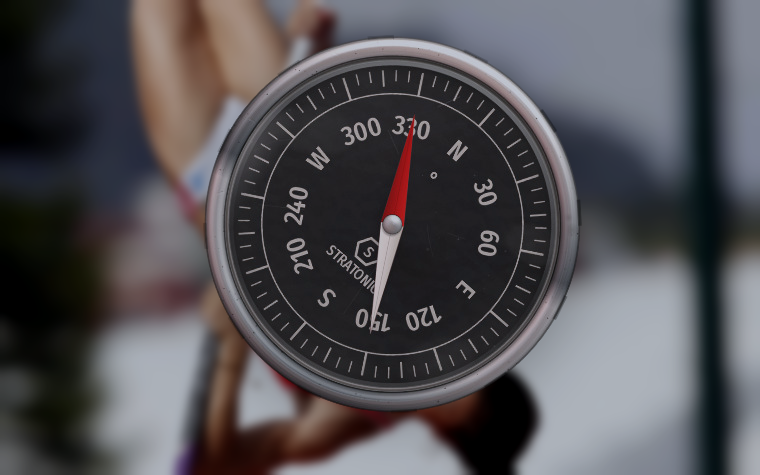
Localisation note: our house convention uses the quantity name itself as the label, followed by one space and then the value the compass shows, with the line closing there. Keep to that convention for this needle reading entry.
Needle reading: 330 °
